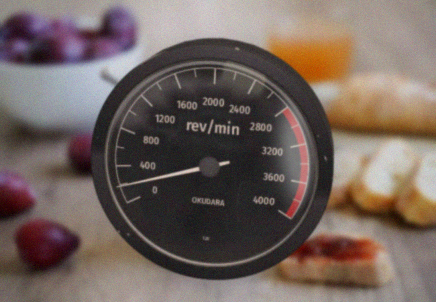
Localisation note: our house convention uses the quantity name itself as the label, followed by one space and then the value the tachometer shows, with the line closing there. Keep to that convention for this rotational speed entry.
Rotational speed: 200 rpm
